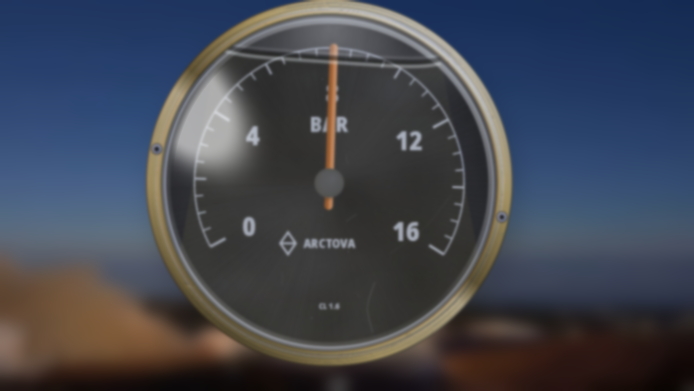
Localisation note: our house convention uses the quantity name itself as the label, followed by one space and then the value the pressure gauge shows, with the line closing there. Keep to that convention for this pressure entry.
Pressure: 8 bar
